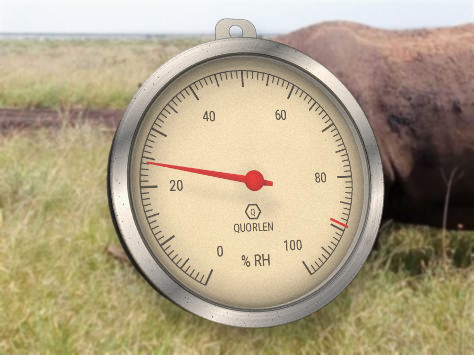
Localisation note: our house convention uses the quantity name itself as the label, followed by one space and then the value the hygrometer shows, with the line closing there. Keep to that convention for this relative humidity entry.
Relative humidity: 24 %
